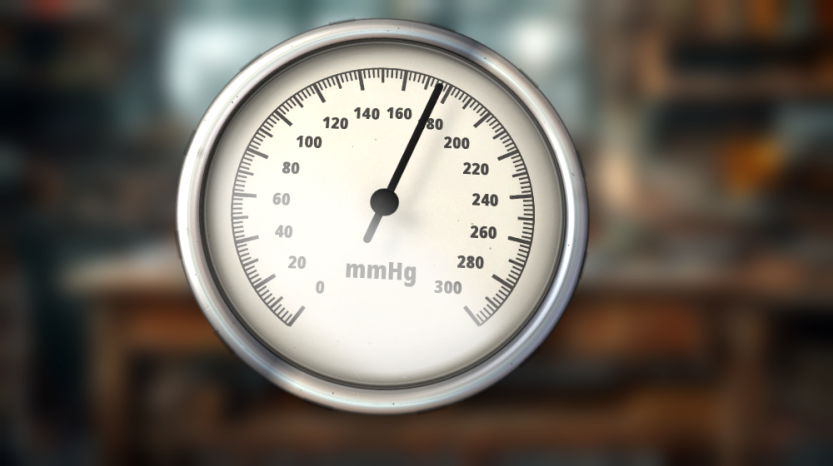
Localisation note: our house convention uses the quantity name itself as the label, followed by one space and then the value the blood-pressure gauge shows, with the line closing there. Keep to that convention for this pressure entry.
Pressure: 176 mmHg
